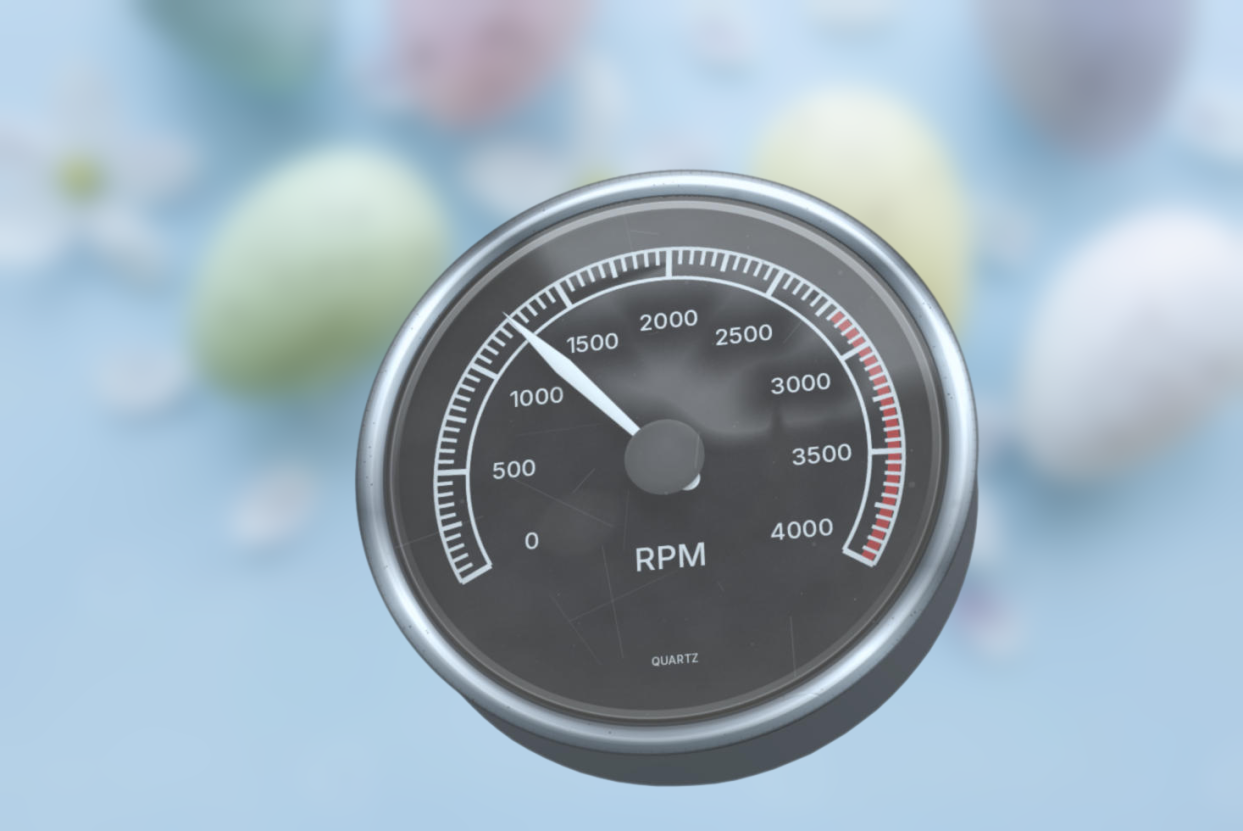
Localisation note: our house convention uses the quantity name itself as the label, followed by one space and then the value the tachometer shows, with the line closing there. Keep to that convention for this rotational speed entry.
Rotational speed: 1250 rpm
